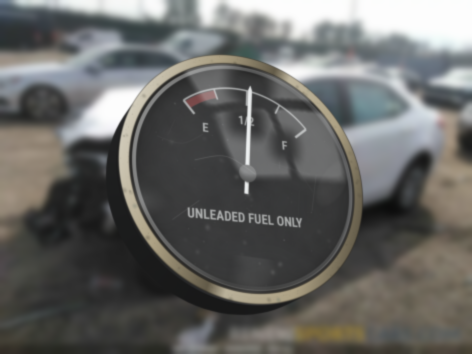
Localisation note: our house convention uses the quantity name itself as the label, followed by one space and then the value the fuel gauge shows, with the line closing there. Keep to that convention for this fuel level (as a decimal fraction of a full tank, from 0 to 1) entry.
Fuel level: 0.5
